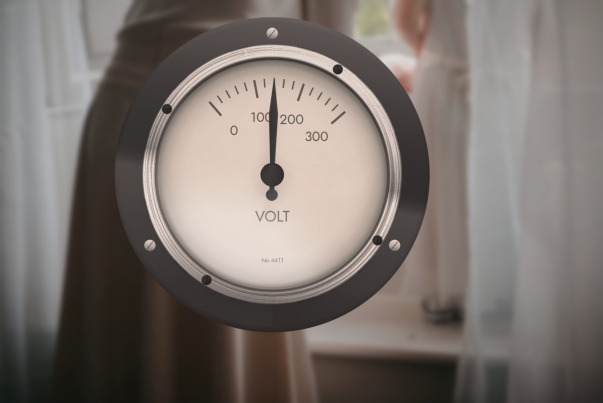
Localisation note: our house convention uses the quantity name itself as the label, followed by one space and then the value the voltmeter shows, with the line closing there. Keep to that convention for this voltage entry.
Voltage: 140 V
